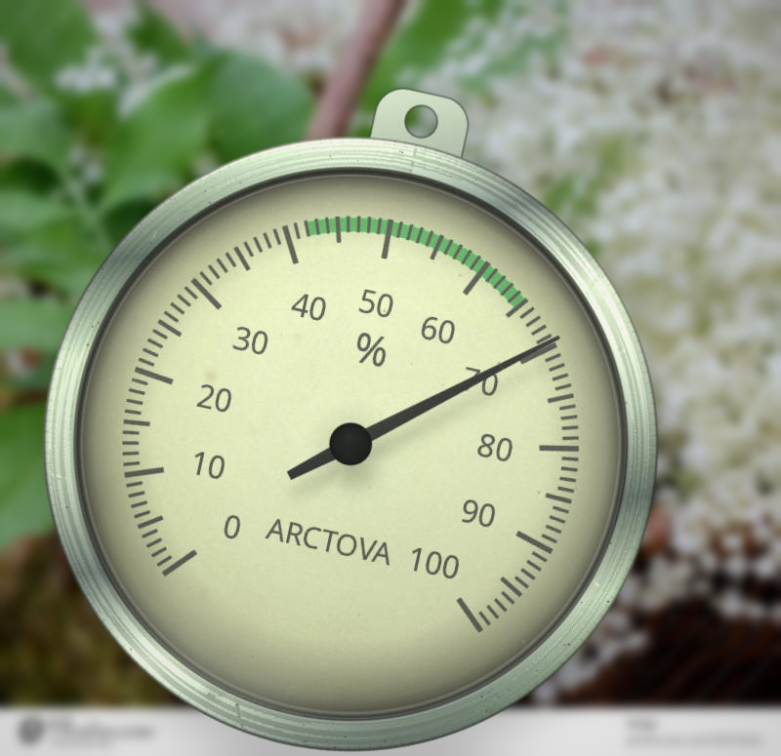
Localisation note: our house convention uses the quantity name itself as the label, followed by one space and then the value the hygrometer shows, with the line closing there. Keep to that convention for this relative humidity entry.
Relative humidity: 69.5 %
